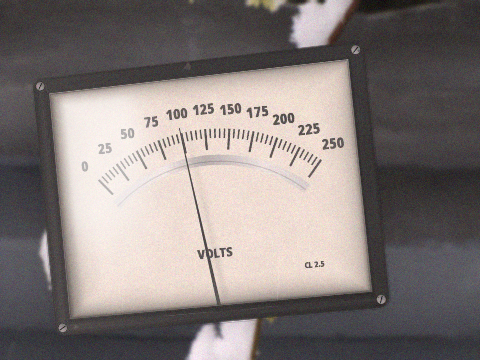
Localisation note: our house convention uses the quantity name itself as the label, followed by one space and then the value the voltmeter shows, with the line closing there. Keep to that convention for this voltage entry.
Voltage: 100 V
